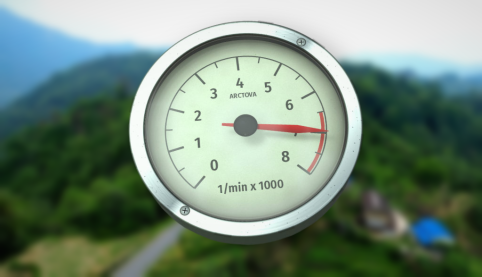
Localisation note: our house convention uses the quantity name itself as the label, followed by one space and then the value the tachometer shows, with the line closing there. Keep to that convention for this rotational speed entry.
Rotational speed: 7000 rpm
